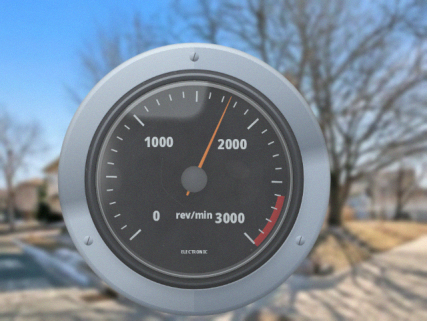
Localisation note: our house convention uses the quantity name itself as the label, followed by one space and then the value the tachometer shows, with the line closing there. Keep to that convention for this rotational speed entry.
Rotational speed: 1750 rpm
